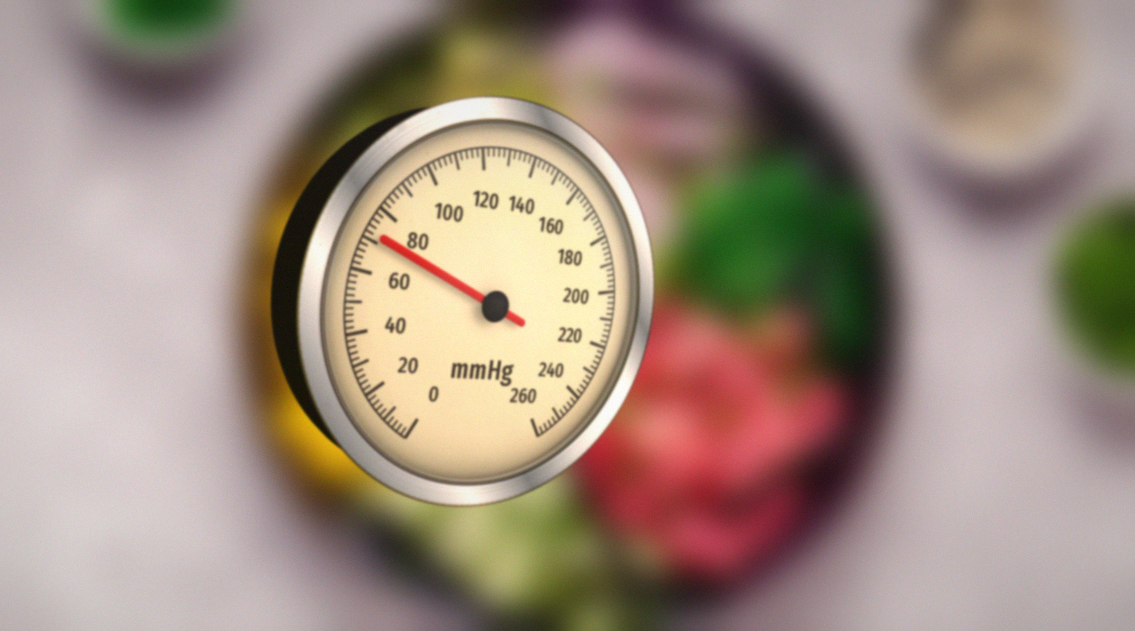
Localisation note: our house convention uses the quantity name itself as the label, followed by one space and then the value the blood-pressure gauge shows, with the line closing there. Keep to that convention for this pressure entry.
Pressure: 72 mmHg
